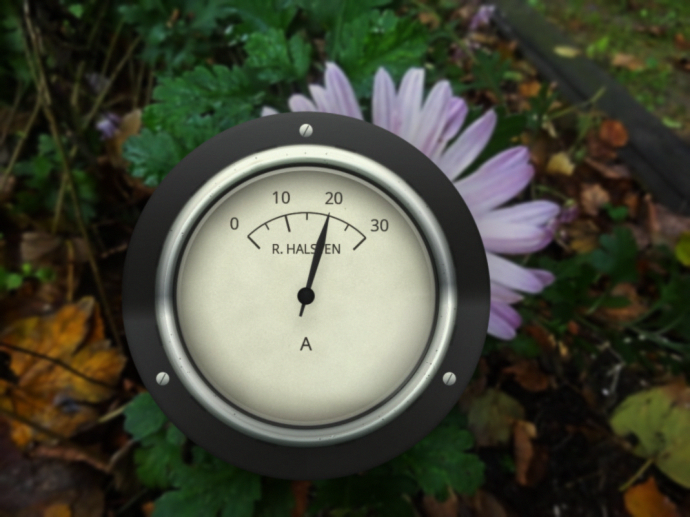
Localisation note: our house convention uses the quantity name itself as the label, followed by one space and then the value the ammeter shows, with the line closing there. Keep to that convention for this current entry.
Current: 20 A
